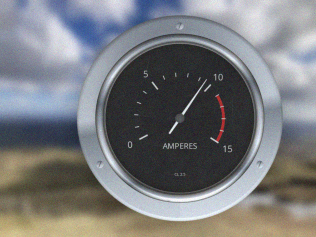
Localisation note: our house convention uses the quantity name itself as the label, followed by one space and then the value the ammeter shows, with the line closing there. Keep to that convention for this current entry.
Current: 9.5 A
